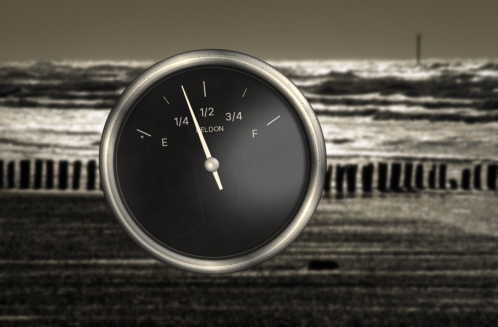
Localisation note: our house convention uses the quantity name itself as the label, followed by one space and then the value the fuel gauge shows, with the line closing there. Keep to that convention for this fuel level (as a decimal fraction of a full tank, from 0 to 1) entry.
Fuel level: 0.375
